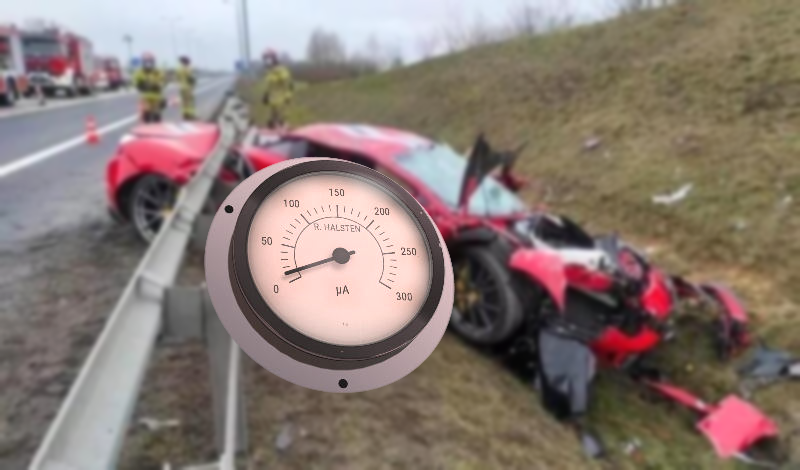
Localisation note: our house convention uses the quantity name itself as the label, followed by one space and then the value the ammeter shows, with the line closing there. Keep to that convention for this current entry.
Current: 10 µA
